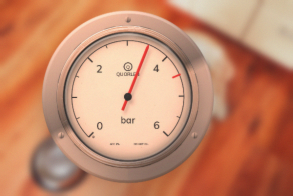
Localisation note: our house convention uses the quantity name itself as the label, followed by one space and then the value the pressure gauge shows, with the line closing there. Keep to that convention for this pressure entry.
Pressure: 3.5 bar
